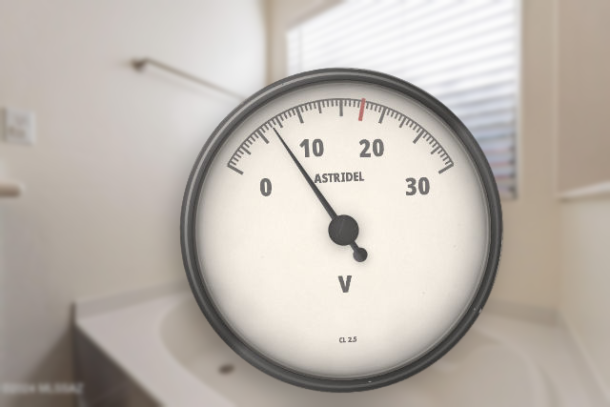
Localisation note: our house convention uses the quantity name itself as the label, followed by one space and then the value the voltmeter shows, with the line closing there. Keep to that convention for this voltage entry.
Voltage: 6.5 V
